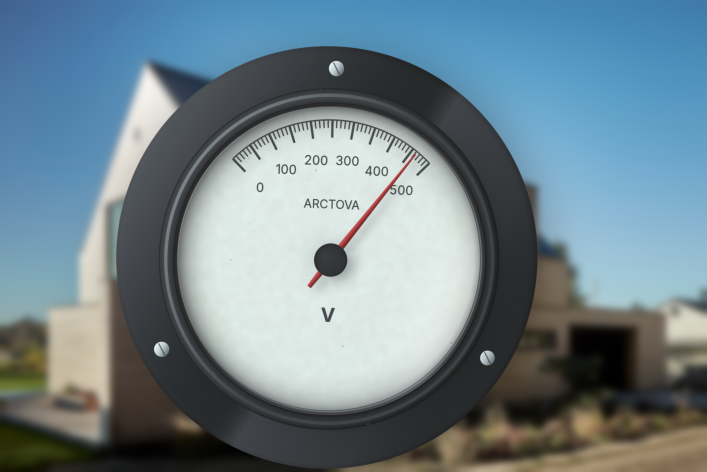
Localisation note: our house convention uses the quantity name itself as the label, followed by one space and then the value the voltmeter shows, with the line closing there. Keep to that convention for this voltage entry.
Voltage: 460 V
